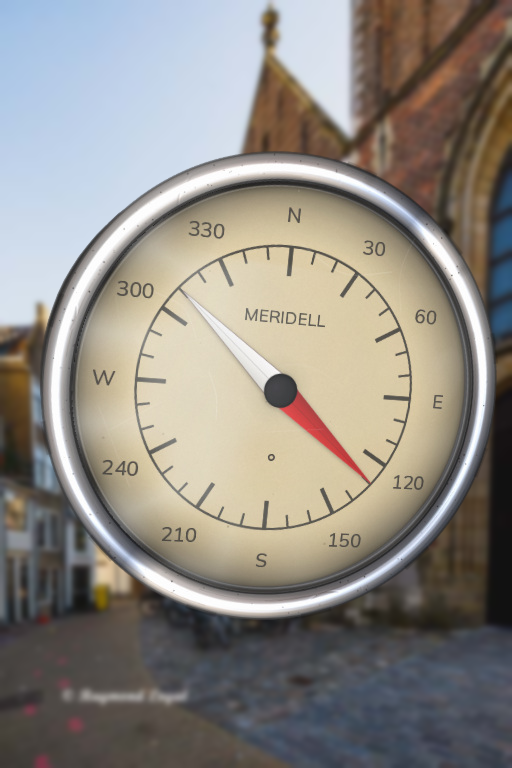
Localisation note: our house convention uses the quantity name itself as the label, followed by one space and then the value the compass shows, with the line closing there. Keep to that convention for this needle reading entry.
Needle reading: 130 °
